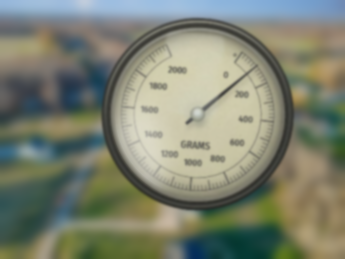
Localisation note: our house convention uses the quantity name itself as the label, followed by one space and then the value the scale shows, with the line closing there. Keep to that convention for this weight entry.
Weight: 100 g
